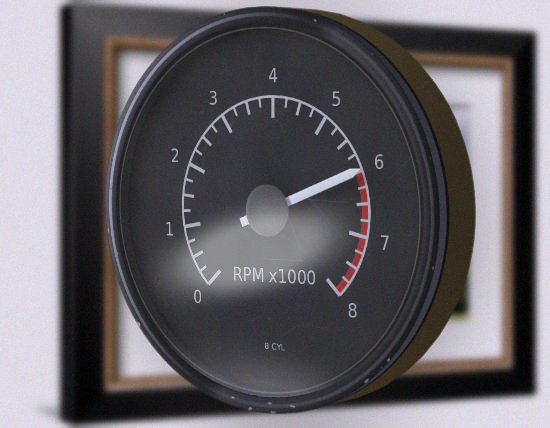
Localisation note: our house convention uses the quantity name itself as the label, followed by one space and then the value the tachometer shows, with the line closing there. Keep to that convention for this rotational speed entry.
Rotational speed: 6000 rpm
